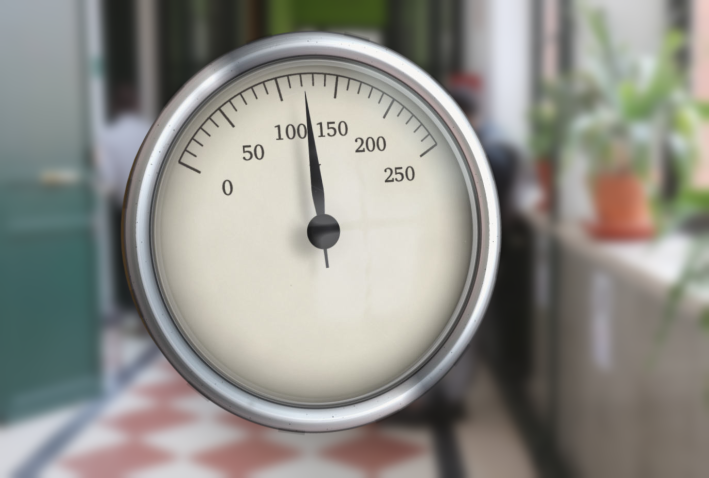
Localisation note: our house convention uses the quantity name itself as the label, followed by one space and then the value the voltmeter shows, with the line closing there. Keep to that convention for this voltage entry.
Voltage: 120 V
